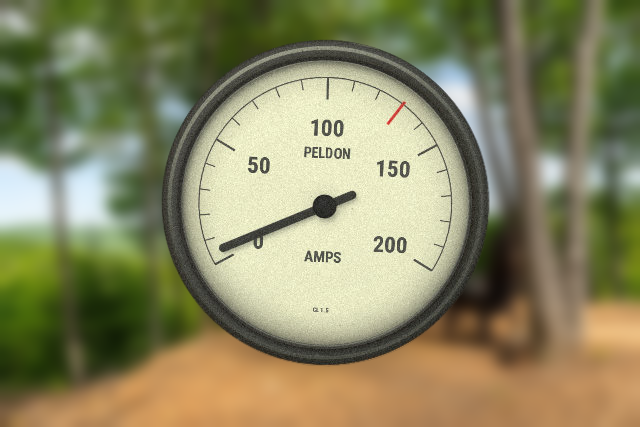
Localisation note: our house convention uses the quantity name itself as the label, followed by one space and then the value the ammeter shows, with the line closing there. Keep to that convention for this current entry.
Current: 5 A
